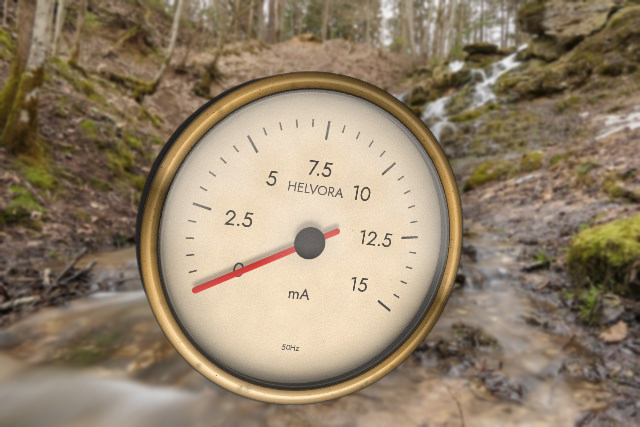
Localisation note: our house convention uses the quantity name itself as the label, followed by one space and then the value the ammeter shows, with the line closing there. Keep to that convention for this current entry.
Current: 0 mA
